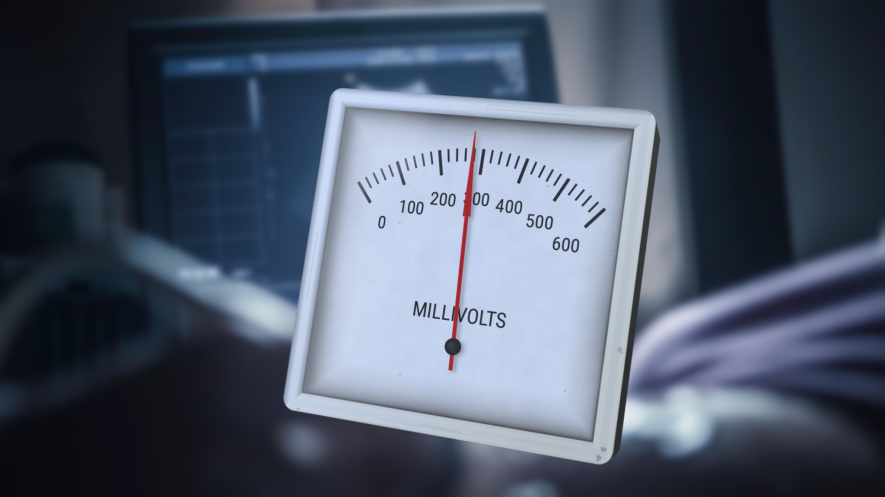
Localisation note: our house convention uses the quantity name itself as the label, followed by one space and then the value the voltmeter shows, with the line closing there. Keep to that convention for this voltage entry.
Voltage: 280 mV
